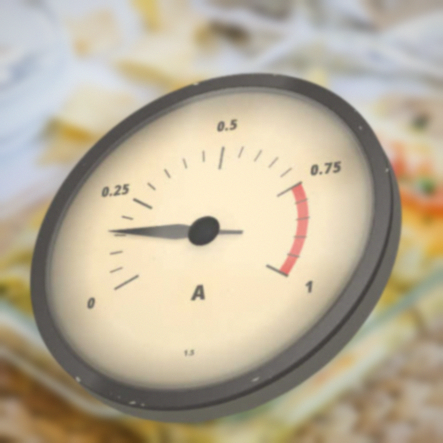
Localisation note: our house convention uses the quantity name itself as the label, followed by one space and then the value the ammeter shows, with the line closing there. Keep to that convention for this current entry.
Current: 0.15 A
